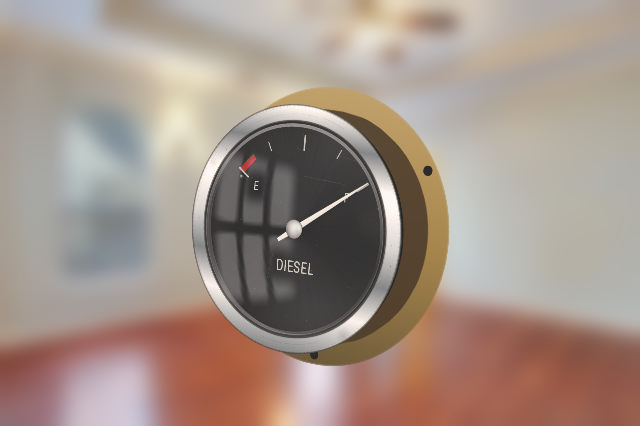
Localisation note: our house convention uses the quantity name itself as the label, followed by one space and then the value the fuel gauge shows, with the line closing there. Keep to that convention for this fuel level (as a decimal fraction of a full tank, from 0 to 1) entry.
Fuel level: 1
